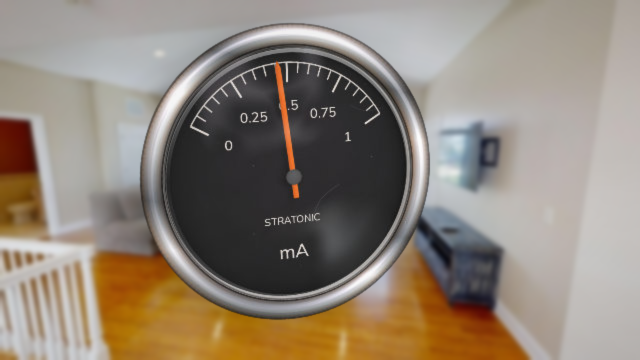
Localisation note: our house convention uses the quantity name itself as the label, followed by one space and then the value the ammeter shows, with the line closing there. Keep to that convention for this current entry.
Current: 0.45 mA
